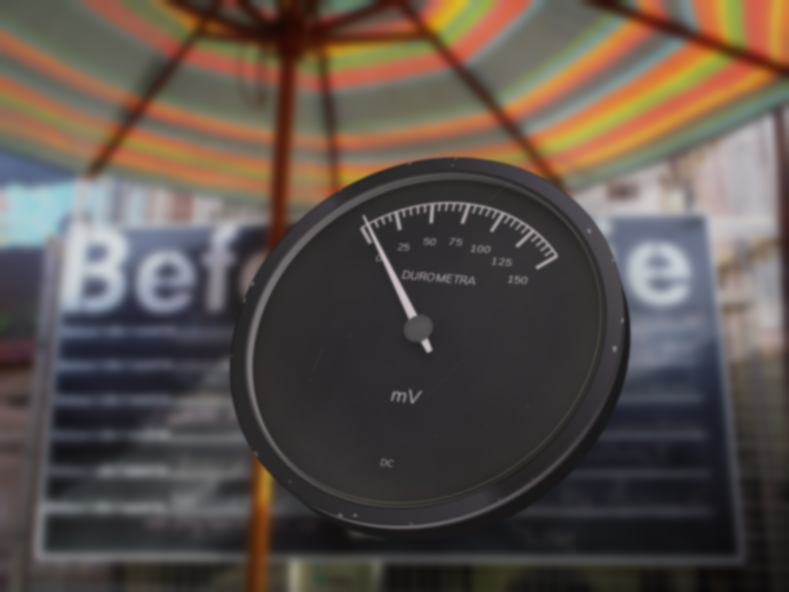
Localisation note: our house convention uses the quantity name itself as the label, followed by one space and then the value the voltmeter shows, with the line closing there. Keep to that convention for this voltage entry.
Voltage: 5 mV
